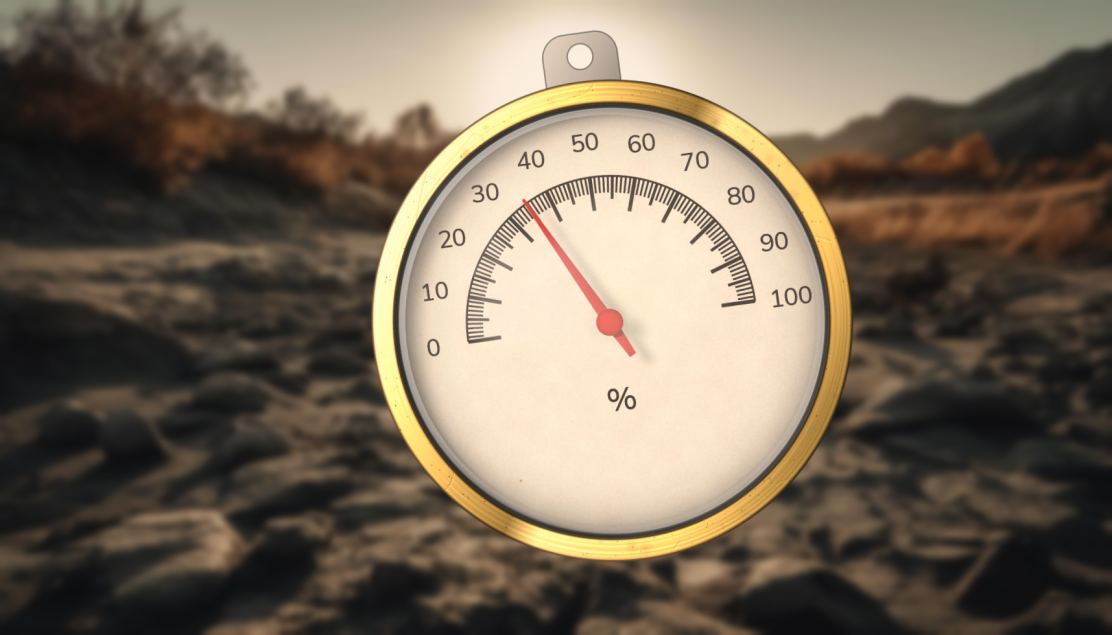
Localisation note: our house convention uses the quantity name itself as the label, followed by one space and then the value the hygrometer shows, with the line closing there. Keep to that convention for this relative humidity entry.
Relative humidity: 35 %
